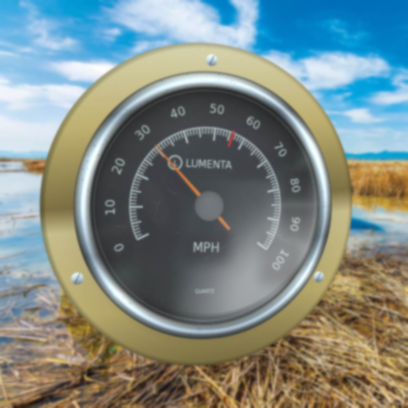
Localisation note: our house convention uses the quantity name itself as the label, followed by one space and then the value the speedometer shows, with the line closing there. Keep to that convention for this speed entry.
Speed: 30 mph
